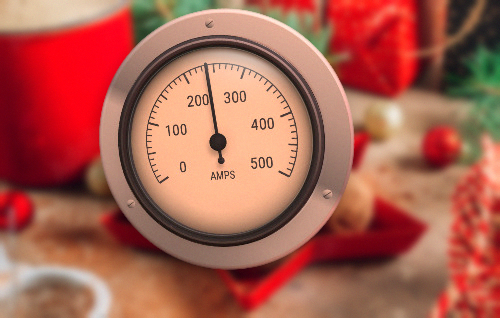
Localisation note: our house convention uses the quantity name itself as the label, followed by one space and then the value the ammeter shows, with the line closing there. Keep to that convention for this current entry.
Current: 240 A
